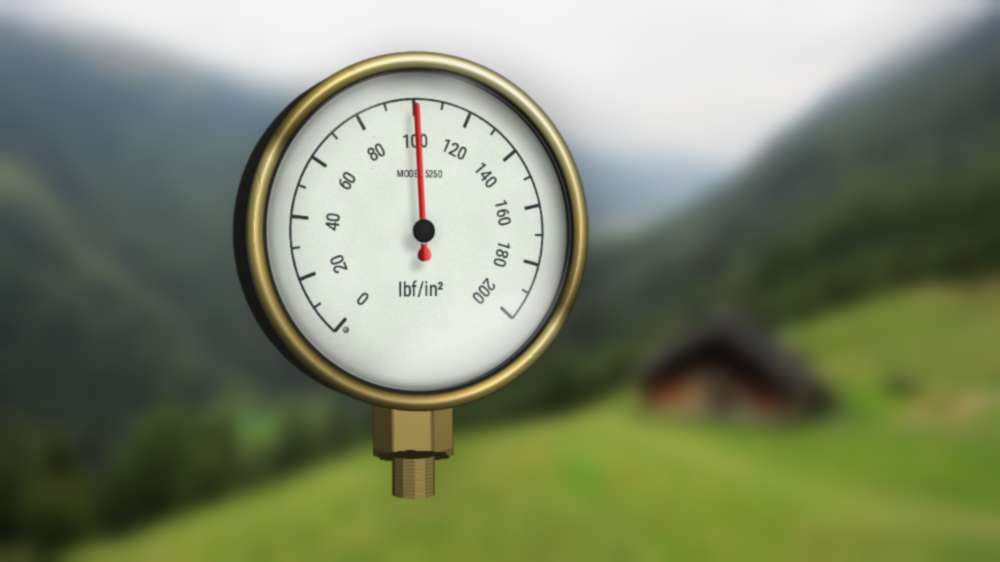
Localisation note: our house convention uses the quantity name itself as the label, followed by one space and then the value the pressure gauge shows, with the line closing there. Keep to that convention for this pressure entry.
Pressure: 100 psi
